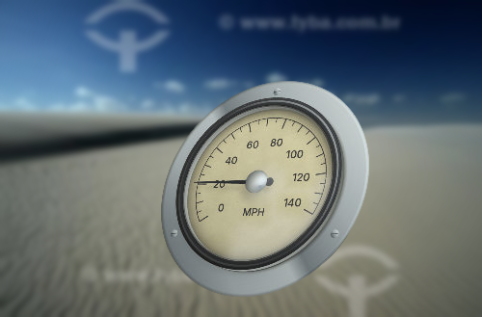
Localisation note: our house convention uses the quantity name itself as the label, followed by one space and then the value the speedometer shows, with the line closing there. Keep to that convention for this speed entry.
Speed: 20 mph
